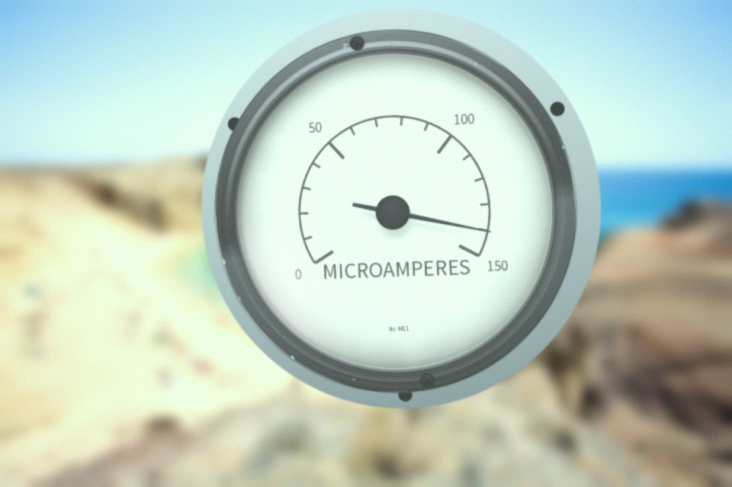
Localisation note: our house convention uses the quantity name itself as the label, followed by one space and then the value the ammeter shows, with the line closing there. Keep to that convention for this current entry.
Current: 140 µA
